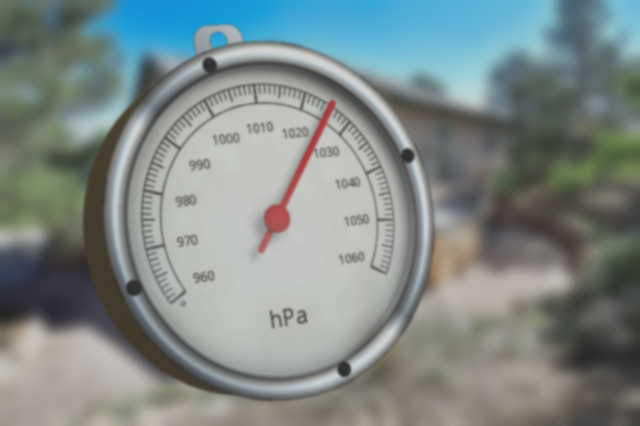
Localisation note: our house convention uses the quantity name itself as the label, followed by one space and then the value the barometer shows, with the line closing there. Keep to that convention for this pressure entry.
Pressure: 1025 hPa
